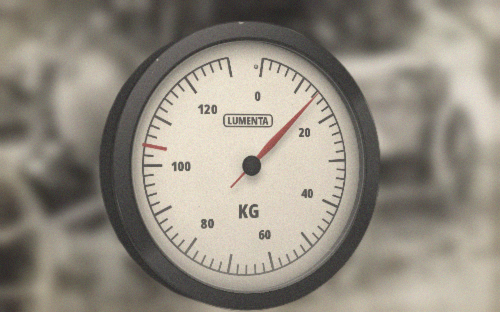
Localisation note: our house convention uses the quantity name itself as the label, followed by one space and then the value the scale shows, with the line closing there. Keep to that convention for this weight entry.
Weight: 14 kg
